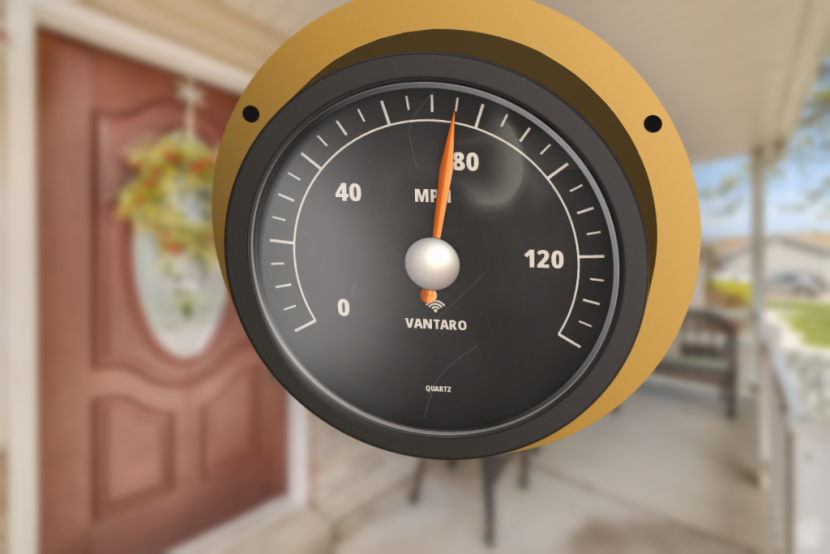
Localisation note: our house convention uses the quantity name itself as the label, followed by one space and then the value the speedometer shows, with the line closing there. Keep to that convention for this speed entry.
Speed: 75 mph
